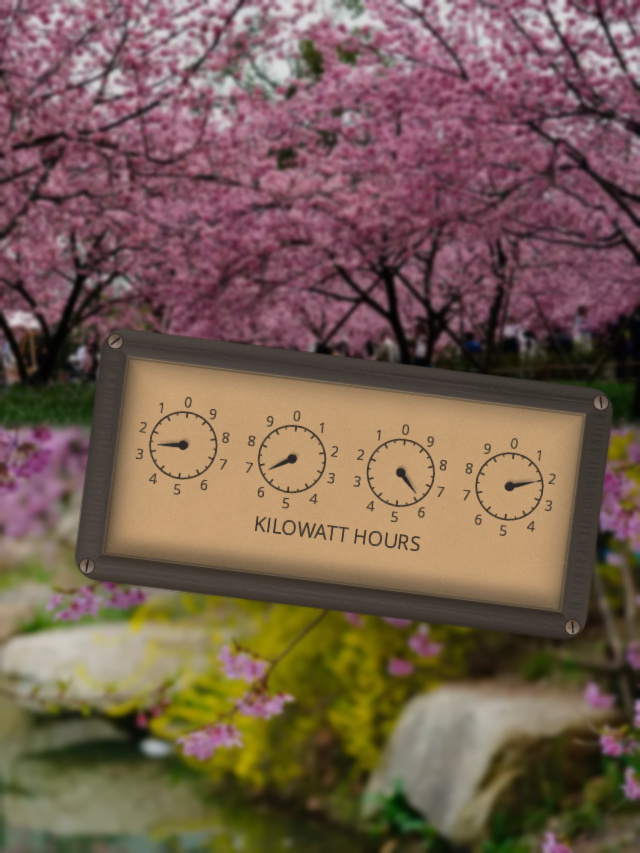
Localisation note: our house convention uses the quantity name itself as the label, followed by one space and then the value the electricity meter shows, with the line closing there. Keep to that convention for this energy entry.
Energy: 2662 kWh
